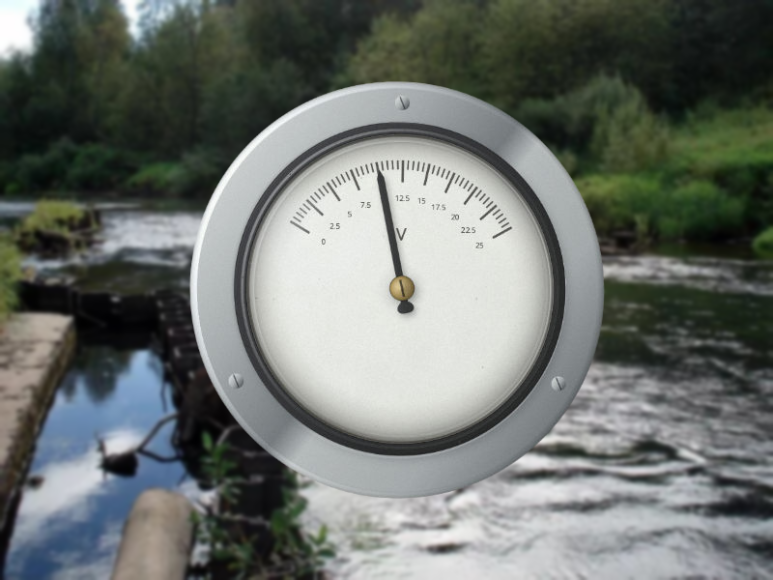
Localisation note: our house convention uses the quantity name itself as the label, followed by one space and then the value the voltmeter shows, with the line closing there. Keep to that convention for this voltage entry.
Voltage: 10 V
